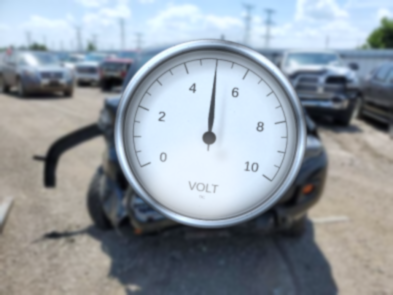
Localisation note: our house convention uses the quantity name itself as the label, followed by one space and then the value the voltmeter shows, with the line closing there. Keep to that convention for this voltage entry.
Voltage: 5 V
